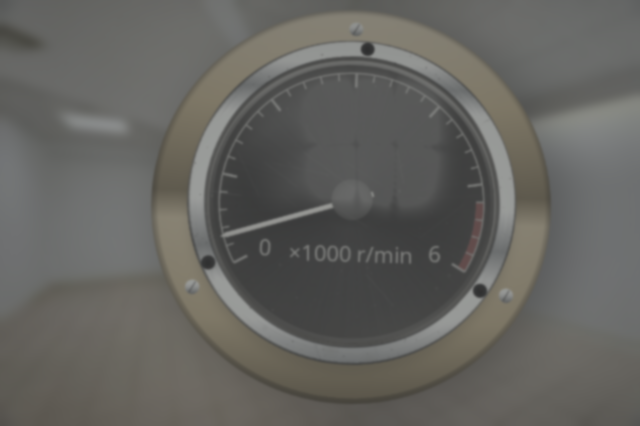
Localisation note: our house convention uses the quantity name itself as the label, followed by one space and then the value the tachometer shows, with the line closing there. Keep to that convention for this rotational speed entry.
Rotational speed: 300 rpm
